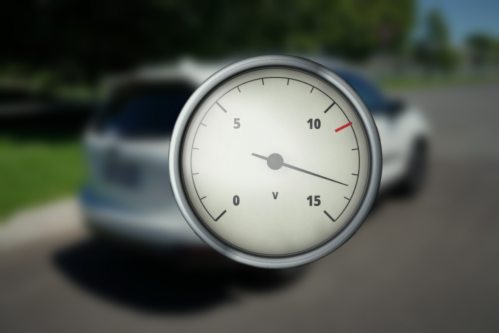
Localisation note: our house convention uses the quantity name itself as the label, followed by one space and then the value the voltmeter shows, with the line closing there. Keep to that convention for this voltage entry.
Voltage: 13.5 V
